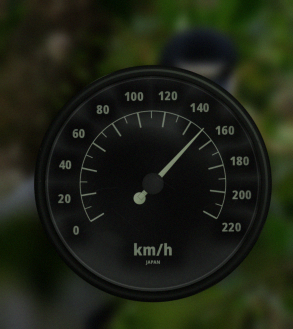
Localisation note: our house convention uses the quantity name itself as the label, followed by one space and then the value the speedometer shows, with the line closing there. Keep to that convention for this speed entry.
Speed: 150 km/h
